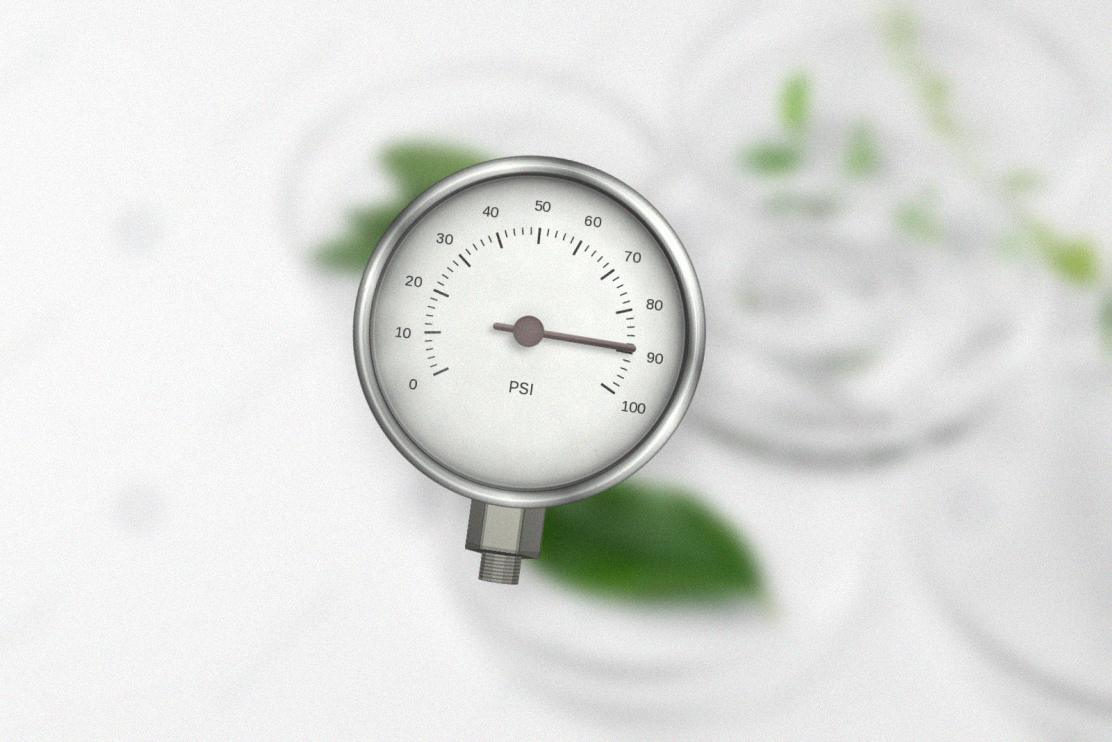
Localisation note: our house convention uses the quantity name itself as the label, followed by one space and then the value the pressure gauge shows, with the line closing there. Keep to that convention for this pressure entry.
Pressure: 89 psi
